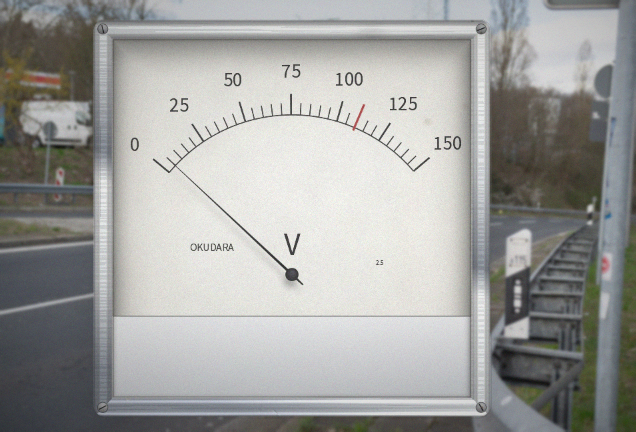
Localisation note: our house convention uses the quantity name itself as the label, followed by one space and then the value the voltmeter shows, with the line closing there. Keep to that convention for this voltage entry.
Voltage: 5 V
